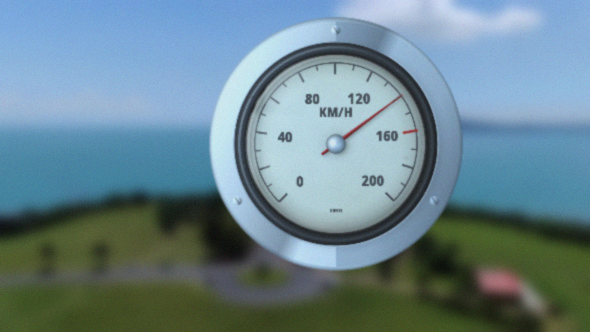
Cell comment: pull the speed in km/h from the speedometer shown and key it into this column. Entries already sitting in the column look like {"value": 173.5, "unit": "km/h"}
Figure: {"value": 140, "unit": "km/h"}
